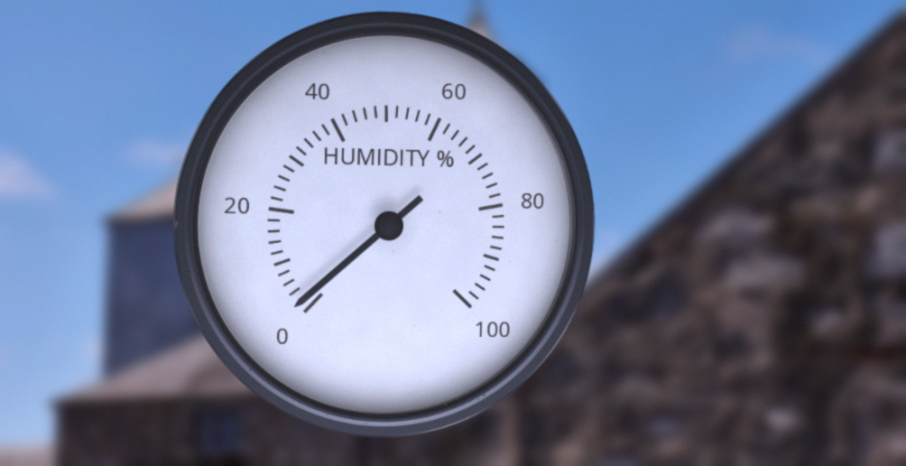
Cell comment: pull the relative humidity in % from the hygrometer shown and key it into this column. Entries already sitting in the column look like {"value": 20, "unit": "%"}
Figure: {"value": 2, "unit": "%"}
